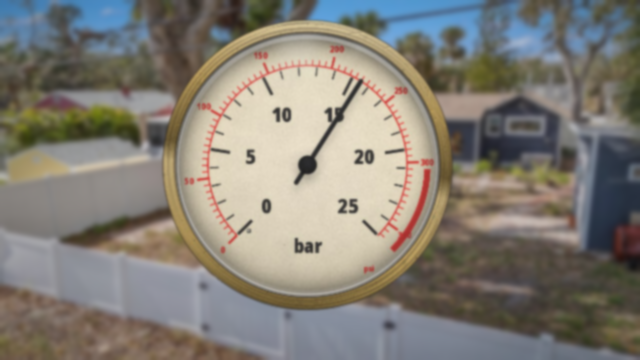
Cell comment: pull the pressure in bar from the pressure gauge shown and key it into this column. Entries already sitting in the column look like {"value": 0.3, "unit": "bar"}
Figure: {"value": 15.5, "unit": "bar"}
